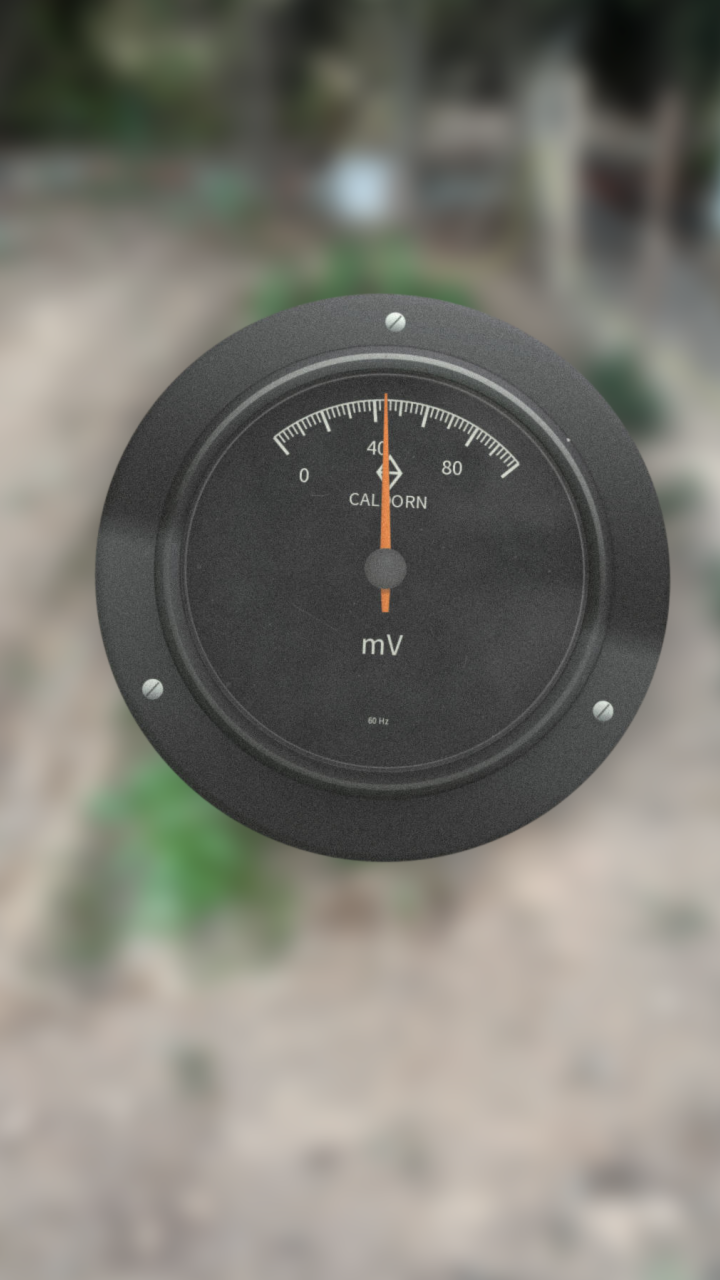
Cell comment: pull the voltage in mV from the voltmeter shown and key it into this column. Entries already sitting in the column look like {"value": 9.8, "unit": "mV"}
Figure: {"value": 44, "unit": "mV"}
